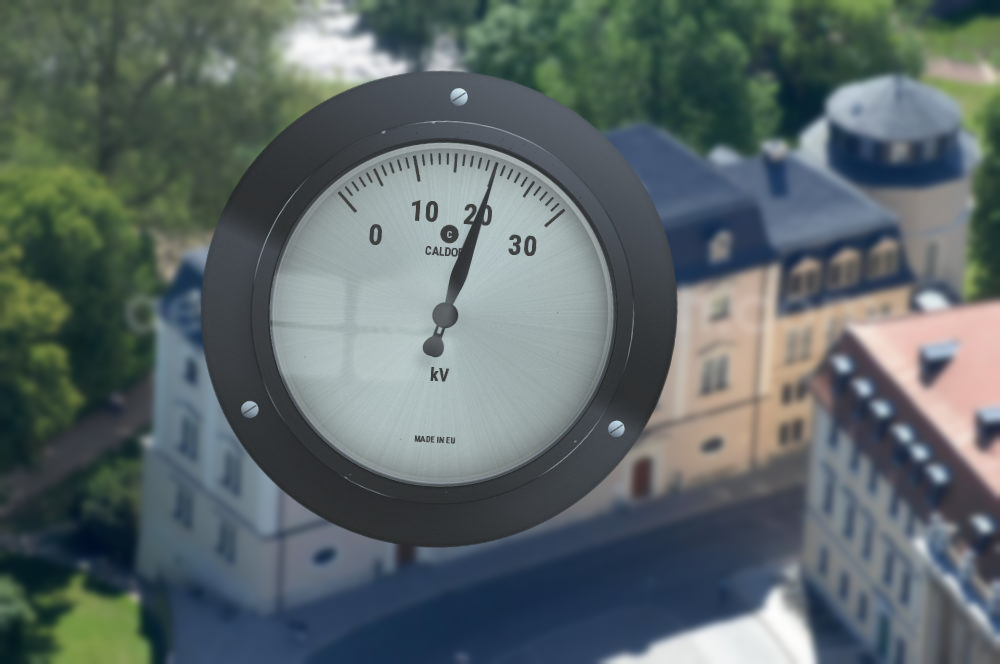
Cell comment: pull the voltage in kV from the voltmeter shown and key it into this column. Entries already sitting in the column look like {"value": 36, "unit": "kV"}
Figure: {"value": 20, "unit": "kV"}
